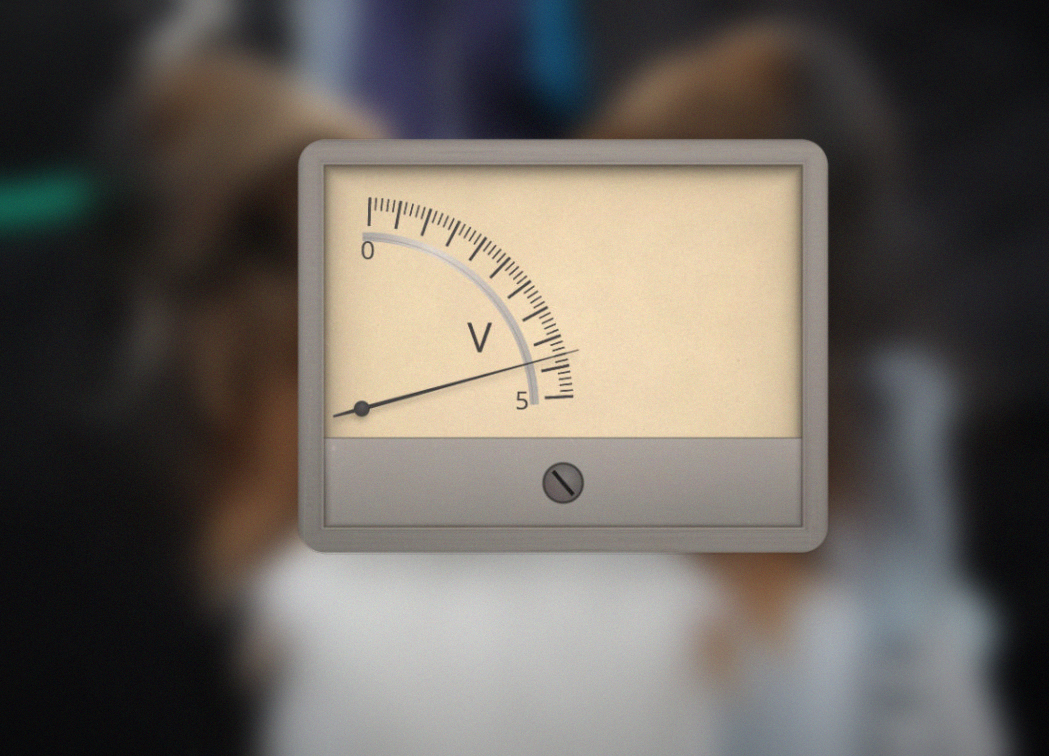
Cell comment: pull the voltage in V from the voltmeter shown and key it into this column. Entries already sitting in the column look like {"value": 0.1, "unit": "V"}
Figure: {"value": 4.3, "unit": "V"}
